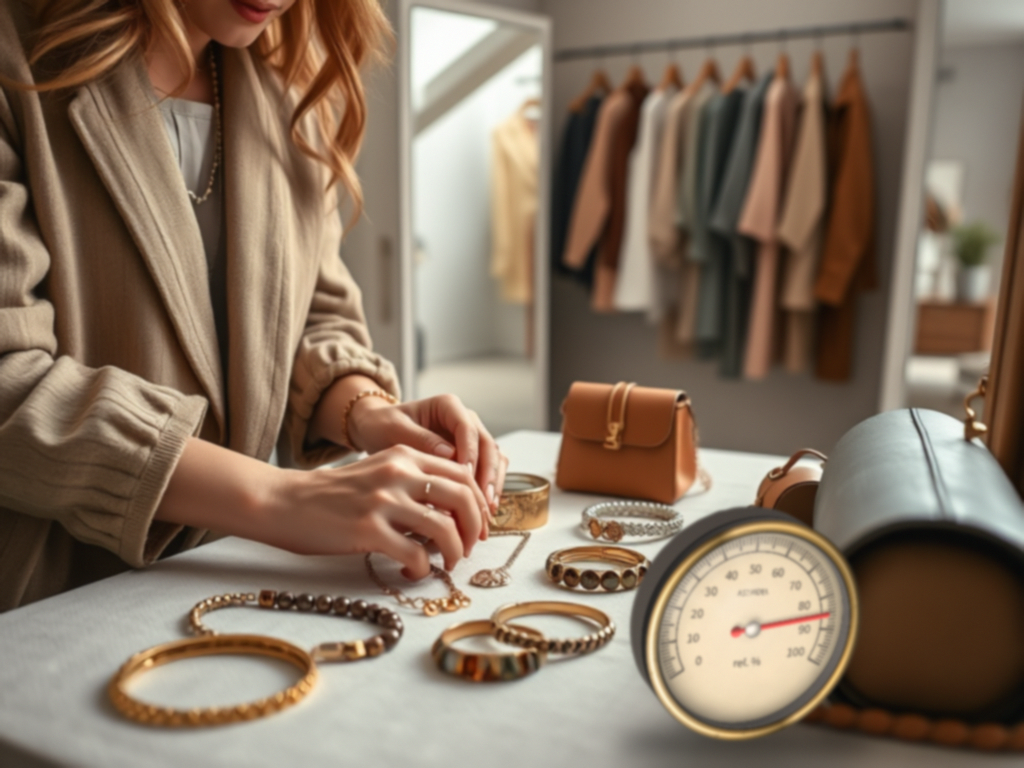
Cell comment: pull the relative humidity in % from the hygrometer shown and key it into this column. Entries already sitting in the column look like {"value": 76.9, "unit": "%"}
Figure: {"value": 85, "unit": "%"}
